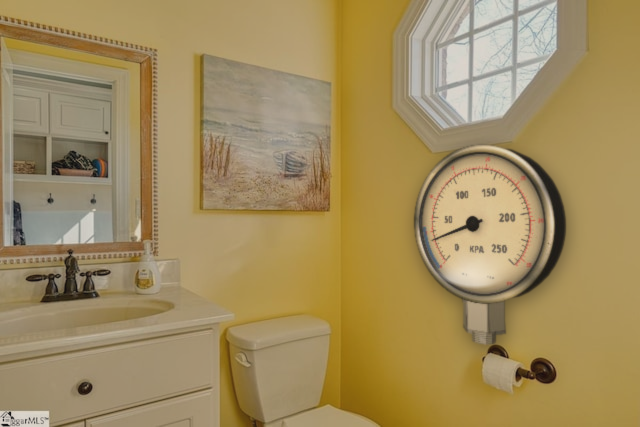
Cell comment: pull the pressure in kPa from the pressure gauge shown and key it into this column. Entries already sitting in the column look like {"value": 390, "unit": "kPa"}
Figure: {"value": 25, "unit": "kPa"}
